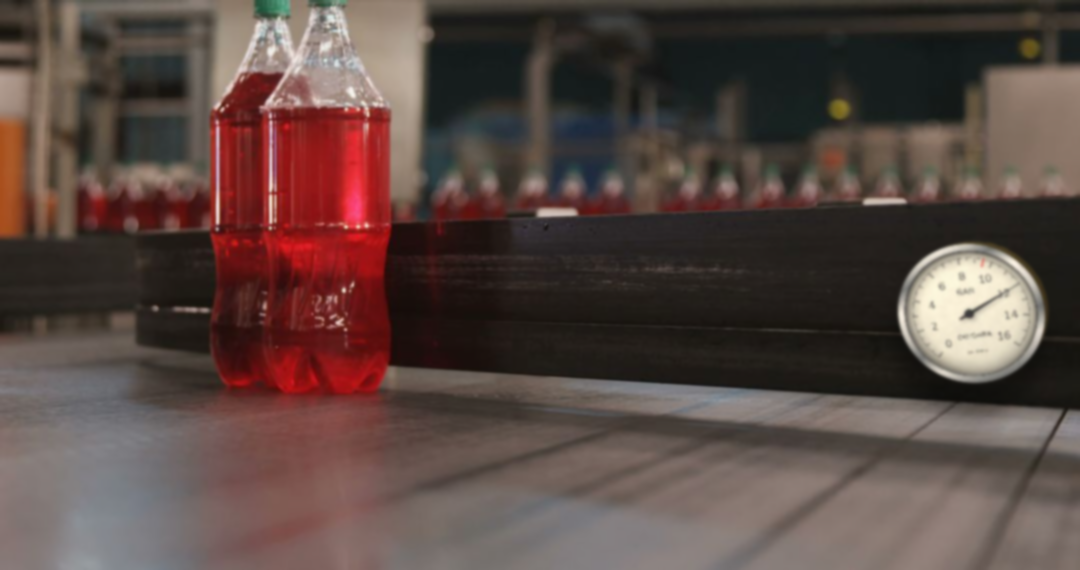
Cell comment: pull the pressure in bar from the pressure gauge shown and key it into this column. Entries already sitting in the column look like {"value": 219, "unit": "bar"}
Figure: {"value": 12, "unit": "bar"}
